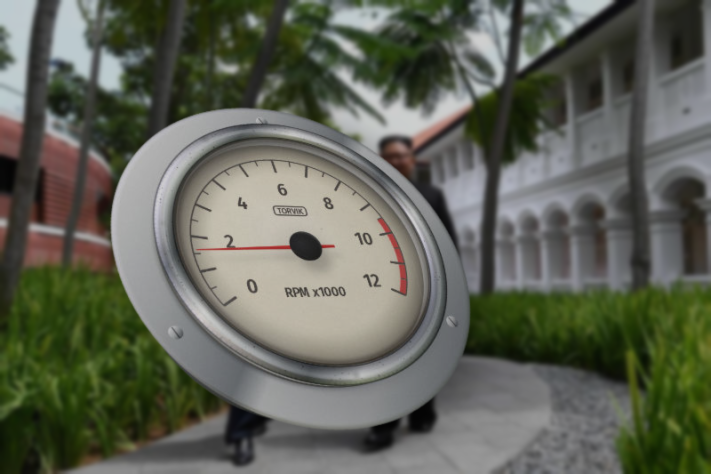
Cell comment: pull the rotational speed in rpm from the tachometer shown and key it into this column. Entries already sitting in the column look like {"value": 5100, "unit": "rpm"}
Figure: {"value": 1500, "unit": "rpm"}
